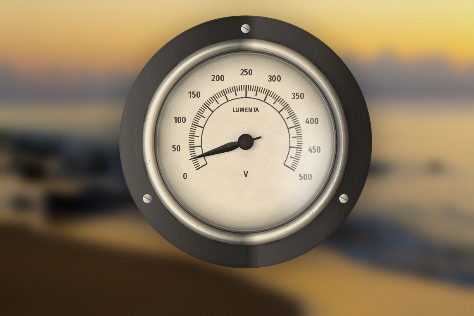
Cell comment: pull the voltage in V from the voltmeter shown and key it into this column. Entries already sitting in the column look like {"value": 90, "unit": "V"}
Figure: {"value": 25, "unit": "V"}
